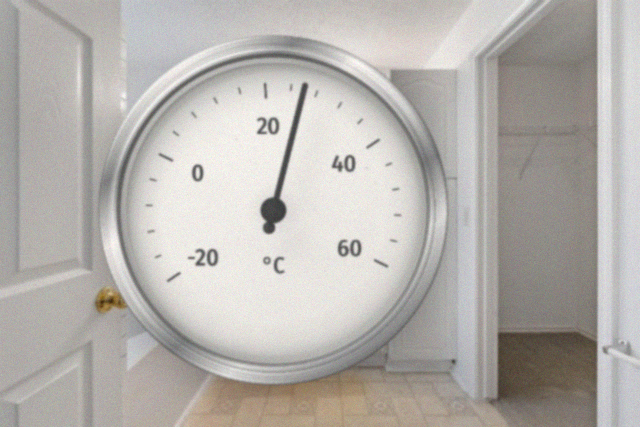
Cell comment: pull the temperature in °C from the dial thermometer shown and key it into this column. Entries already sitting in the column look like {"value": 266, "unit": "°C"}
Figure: {"value": 26, "unit": "°C"}
